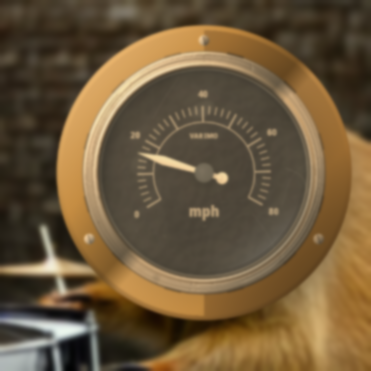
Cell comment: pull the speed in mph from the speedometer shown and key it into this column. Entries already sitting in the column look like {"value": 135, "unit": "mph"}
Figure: {"value": 16, "unit": "mph"}
